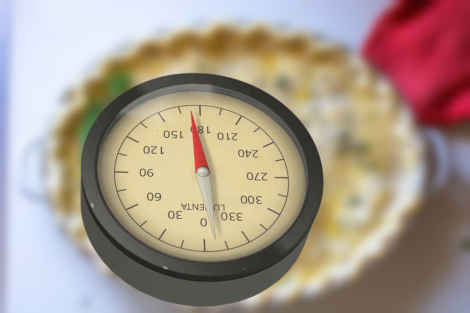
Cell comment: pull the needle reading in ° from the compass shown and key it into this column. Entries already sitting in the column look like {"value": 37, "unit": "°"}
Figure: {"value": 172.5, "unit": "°"}
